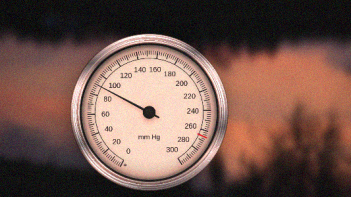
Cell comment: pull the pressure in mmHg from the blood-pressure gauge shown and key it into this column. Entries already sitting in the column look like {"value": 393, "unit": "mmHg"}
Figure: {"value": 90, "unit": "mmHg"}
